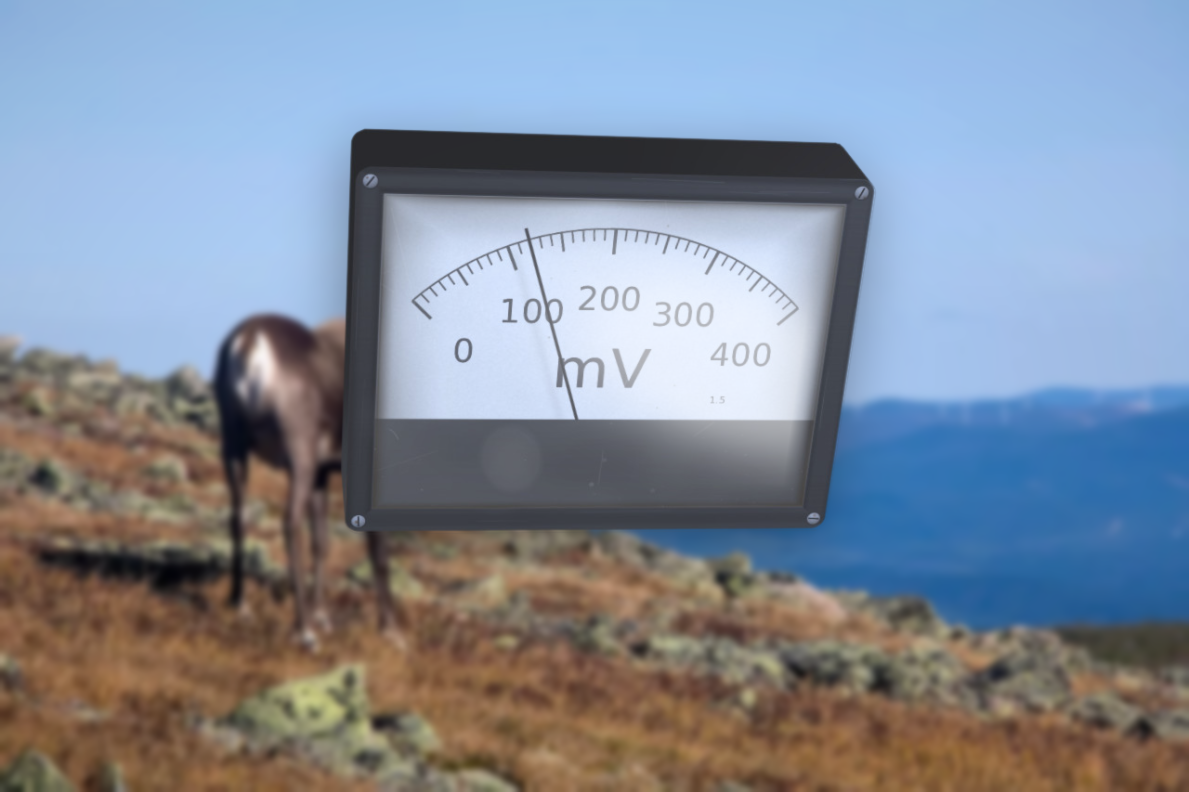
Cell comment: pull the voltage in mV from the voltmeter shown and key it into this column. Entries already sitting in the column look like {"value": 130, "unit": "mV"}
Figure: {"value": 120, "unit": "mV"}
